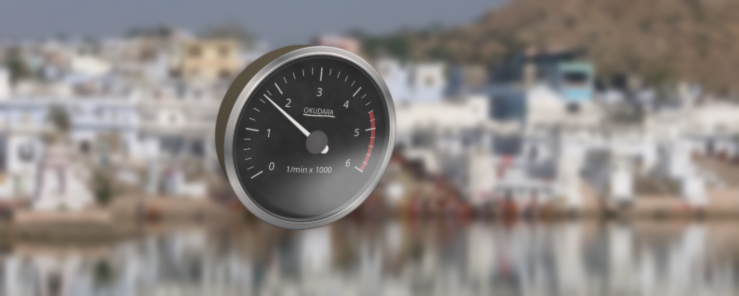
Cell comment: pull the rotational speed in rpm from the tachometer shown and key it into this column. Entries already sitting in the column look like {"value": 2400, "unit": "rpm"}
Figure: {"value": 1700, "unit": "rpm"}
